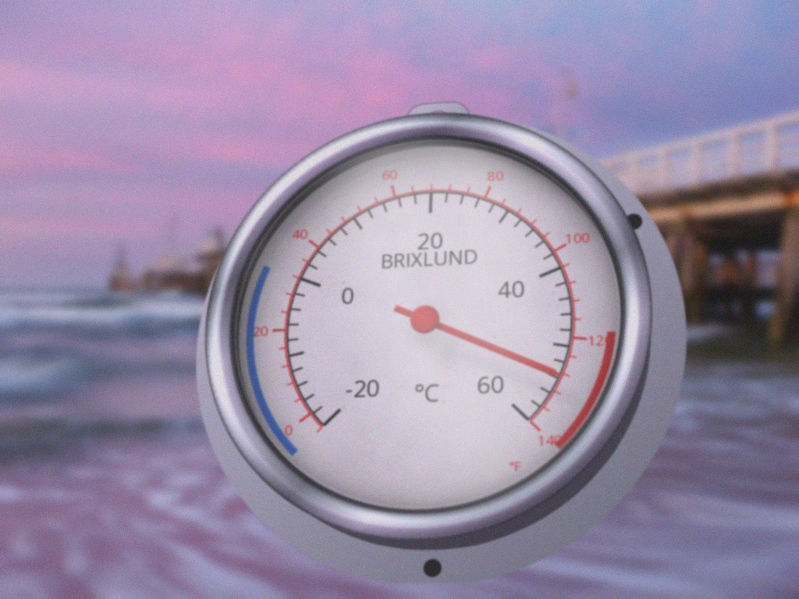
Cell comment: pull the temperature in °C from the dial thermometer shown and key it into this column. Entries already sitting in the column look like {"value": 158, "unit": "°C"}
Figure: {"value": 54, "unit": "°C"}
